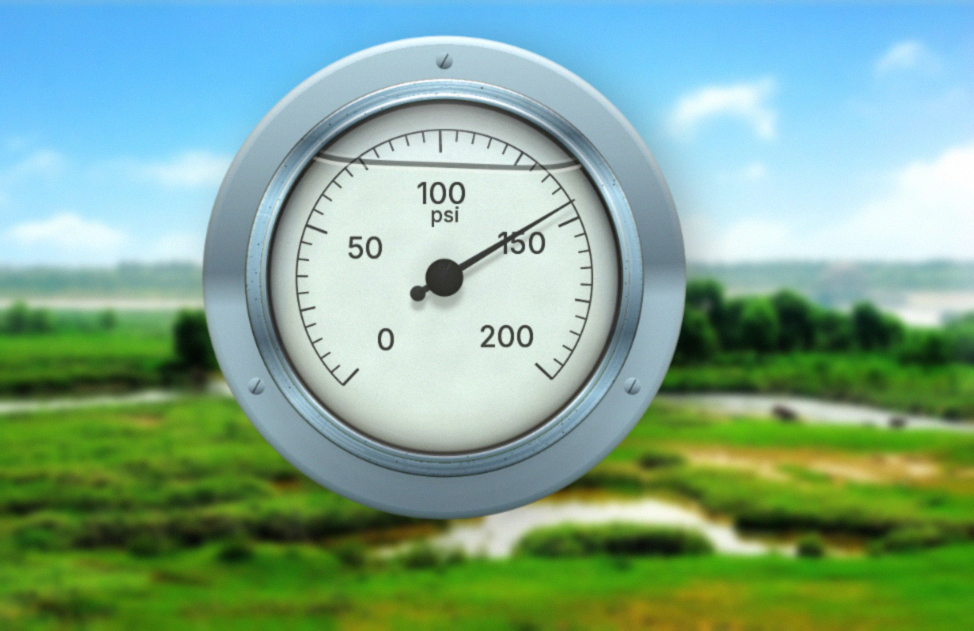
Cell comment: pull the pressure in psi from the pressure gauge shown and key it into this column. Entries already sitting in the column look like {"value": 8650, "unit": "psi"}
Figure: {"value": 145, "unit": "psi"}
